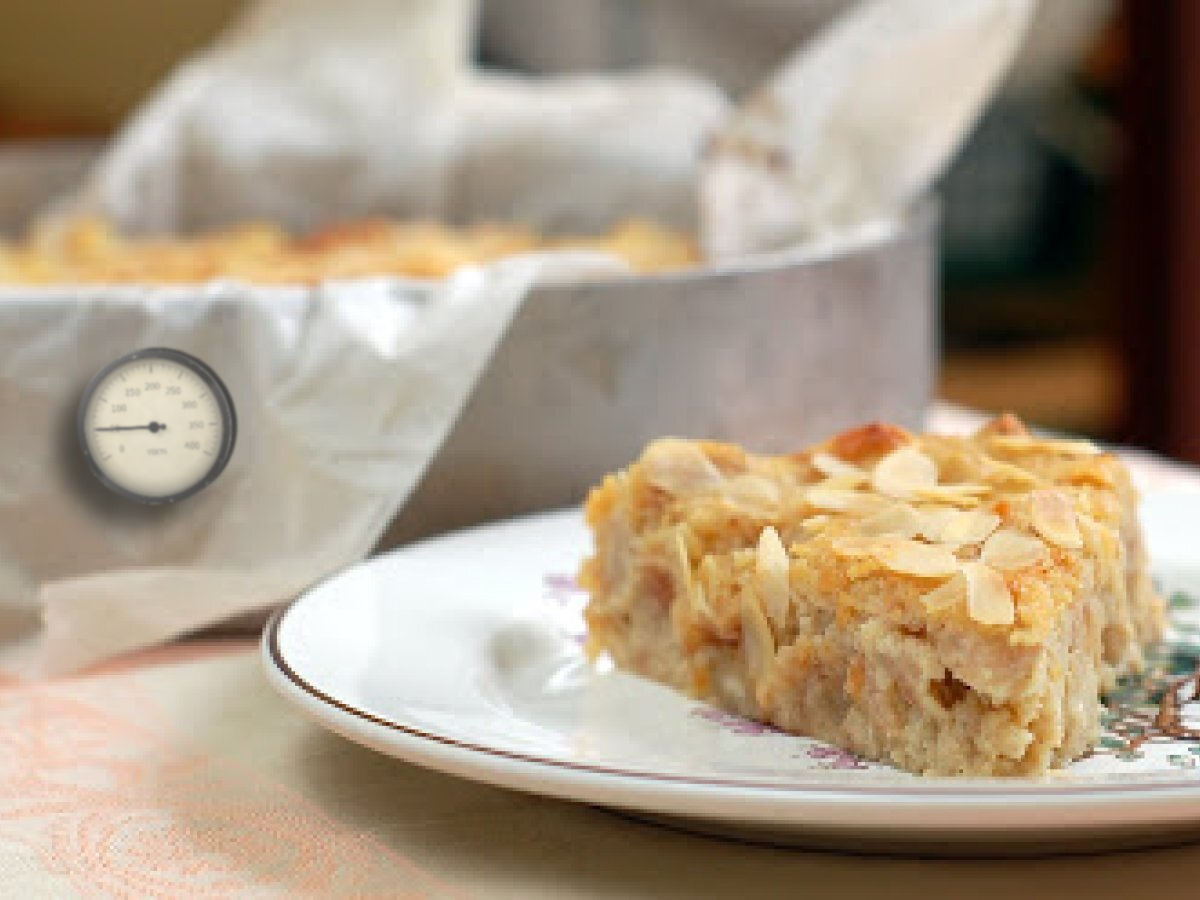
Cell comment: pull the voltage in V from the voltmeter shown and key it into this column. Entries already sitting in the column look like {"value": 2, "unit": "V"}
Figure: {"value": 50, "unit": "V"}
